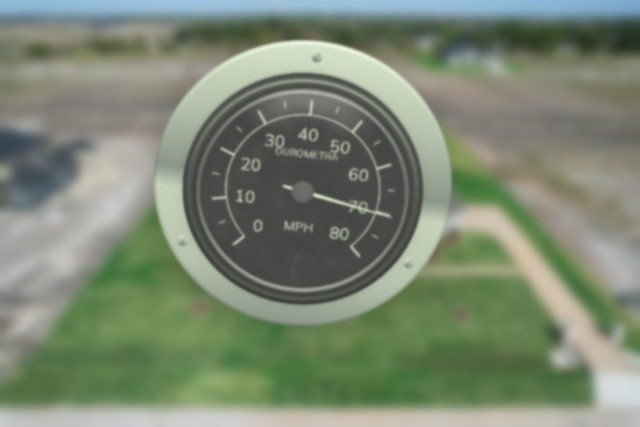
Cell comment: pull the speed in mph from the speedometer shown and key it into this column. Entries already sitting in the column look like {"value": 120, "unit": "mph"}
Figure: {"value": 70, "unit": "mph"}
